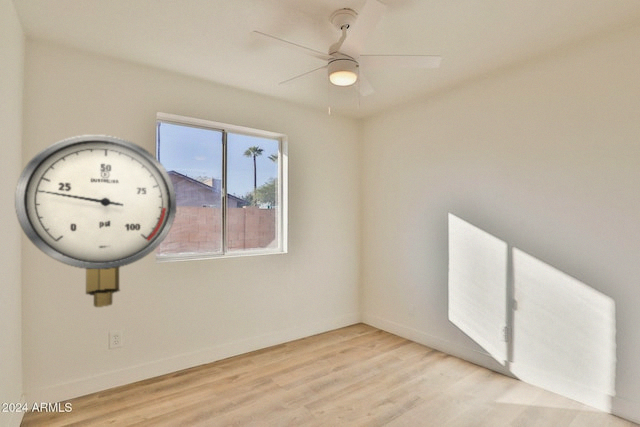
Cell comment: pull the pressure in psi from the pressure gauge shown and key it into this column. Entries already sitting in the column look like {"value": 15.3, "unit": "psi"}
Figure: {"value": 20, "unit": "psi"}
